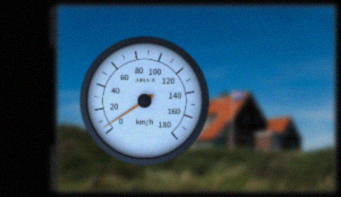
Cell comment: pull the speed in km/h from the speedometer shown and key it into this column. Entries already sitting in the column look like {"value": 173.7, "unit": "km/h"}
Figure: {"value": 5, "unit": "km/h"}
